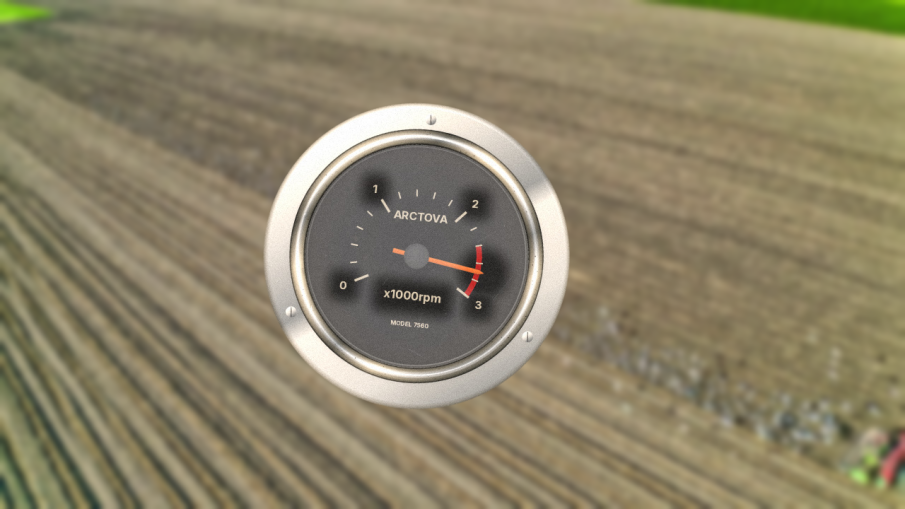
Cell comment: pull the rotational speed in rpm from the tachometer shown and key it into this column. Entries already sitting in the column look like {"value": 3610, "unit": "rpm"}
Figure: {"value": 2700, "unit": "rpm"}
